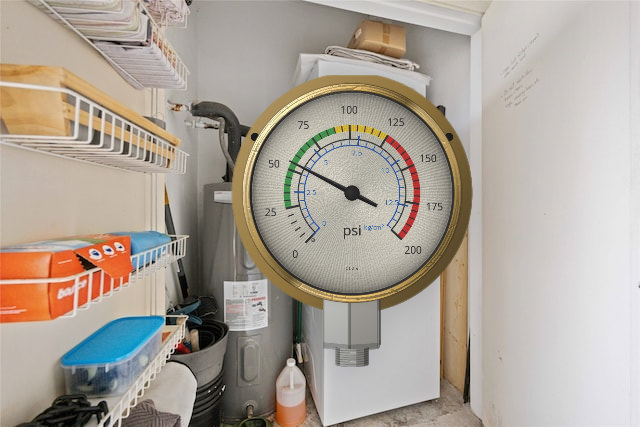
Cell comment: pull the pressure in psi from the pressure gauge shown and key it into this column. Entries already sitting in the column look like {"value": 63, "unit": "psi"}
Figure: {"value": 55, "unit": "psi"}
